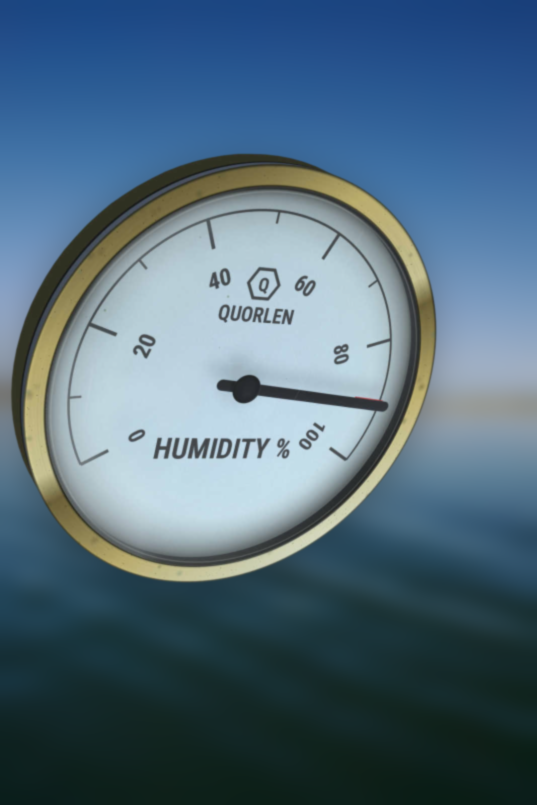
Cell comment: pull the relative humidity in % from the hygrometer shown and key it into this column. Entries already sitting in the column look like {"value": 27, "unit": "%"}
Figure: {"value": 90, "unit": "%"}
